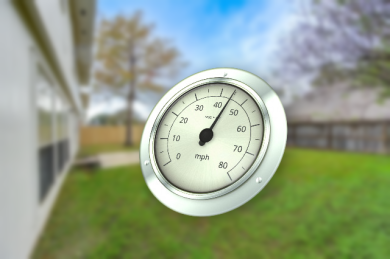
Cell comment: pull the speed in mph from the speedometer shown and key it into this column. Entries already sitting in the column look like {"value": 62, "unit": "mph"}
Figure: {"value": 45, "unit": "mph"}
